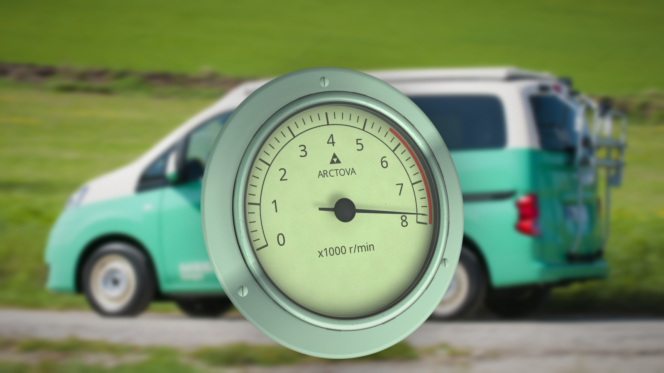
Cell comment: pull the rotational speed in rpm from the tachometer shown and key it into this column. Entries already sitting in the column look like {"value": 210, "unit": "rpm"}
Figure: {"value": 7800, "unit": "rpm"}
